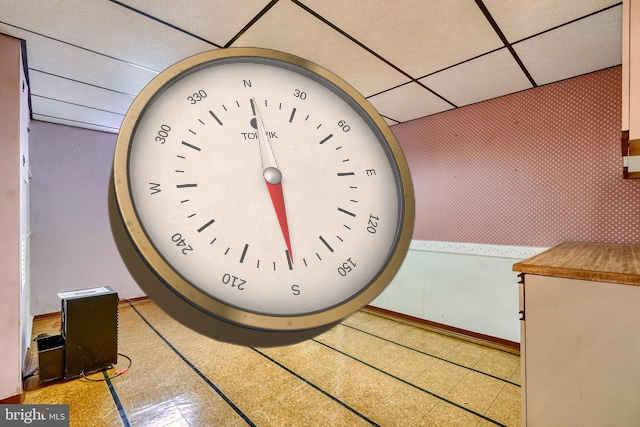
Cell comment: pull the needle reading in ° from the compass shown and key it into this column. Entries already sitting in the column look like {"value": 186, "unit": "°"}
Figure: {"value": 180, "unit": "°"}
